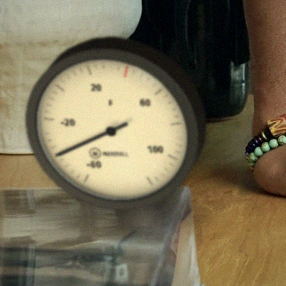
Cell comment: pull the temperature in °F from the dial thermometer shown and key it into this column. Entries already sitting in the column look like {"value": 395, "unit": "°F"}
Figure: {"value": -40, "unit": "°F"}
